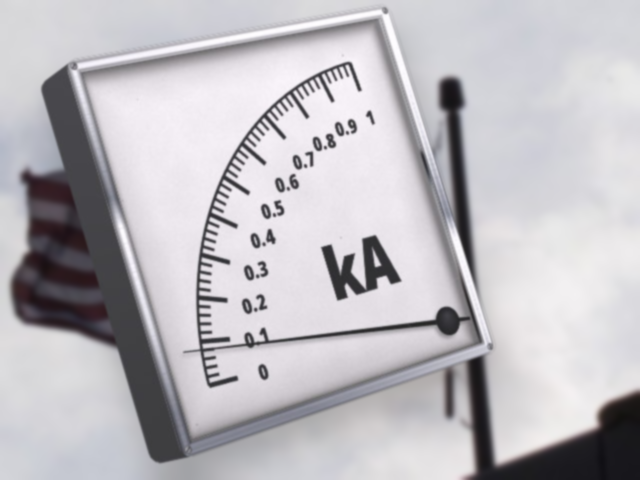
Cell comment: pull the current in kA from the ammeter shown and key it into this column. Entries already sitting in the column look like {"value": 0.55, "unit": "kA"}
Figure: {"value": 0.08, "unit": "kA"}
